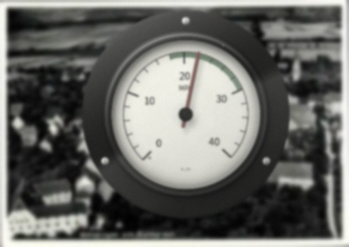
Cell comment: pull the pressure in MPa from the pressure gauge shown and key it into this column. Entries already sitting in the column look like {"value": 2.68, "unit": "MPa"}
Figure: {"value": 22, "unit": "MPa"}
